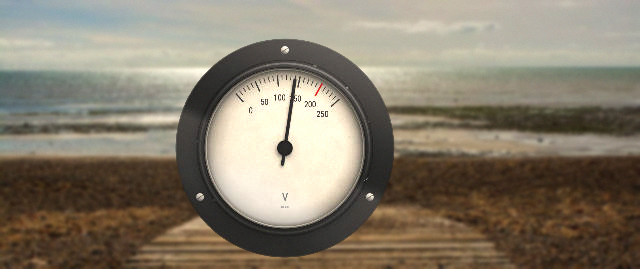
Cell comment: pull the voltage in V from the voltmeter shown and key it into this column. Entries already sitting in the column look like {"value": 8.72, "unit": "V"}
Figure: {"value": 140, "unit": "V"}
